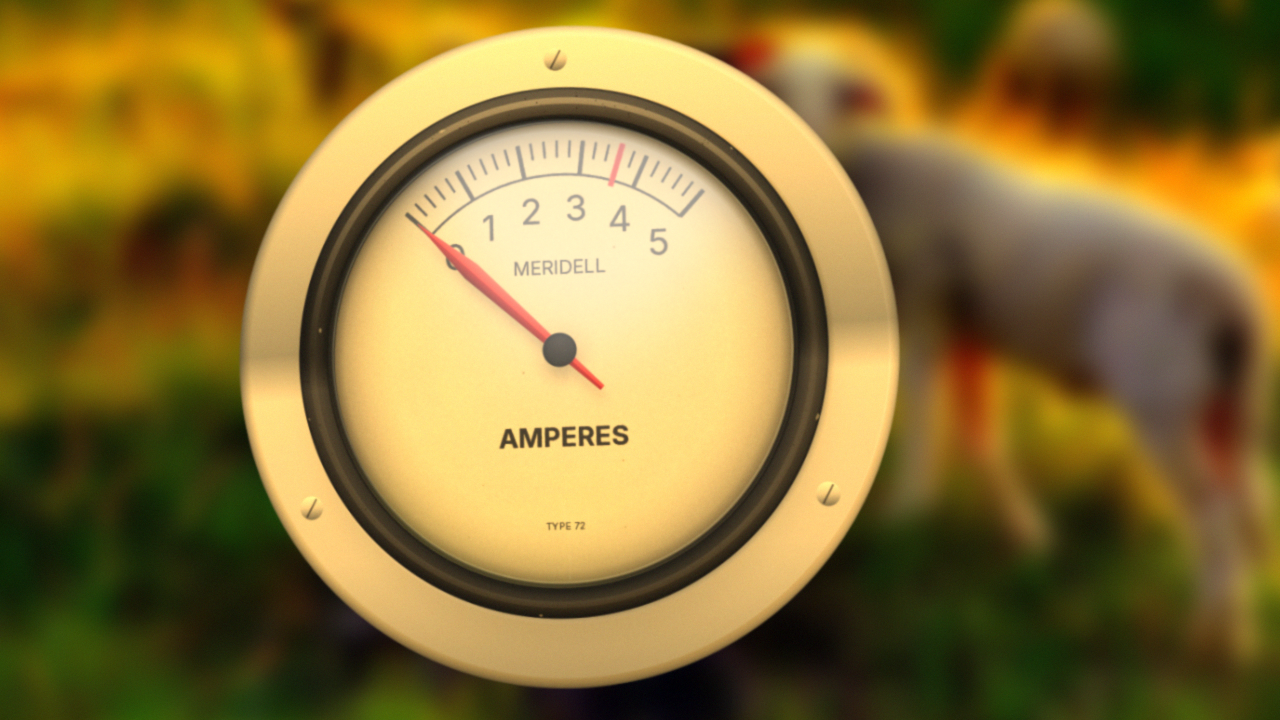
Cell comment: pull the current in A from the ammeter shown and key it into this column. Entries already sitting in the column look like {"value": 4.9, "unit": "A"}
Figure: {"value": 0, "unit": "A"}
